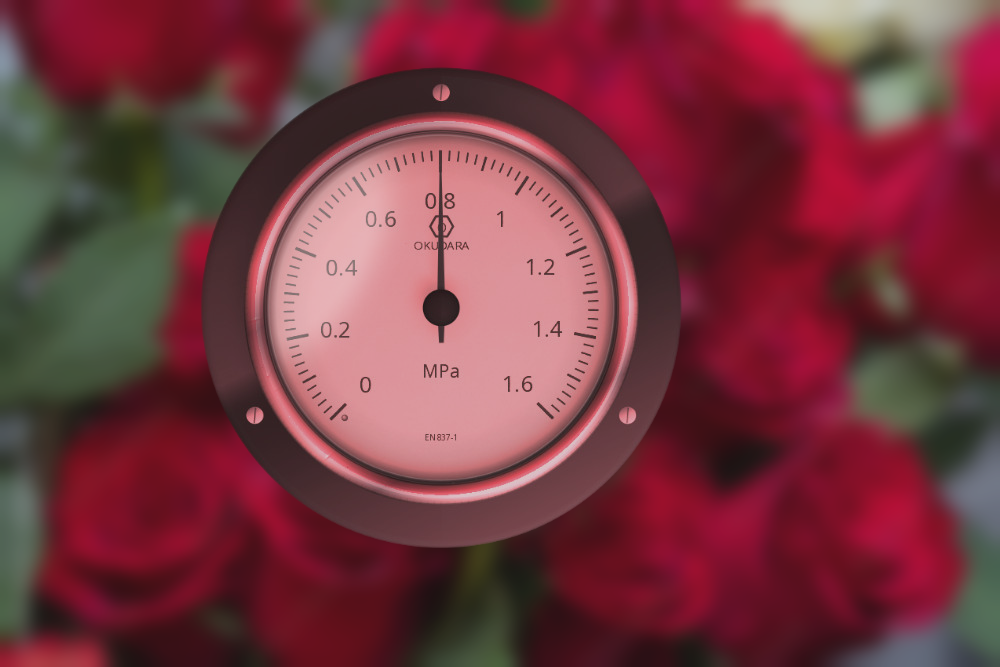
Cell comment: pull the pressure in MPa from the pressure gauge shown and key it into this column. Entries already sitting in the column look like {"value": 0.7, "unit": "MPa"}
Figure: {"value": 0.8, "unit": "MPa"}
